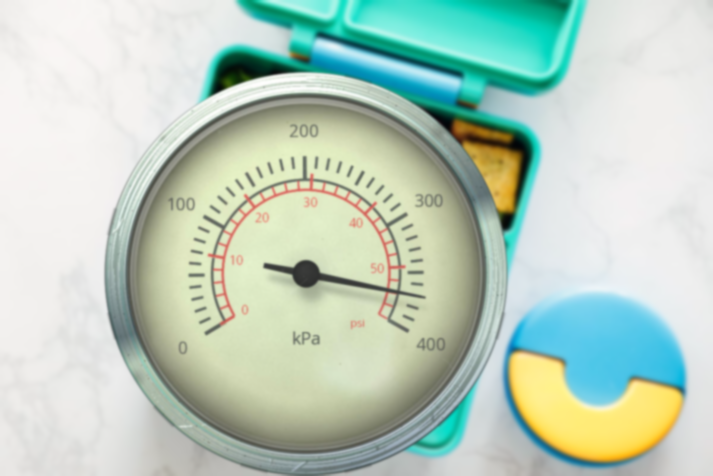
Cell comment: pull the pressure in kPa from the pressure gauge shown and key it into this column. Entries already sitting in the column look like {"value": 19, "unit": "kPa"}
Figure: {"value": 370, "unit": "kPa"}
